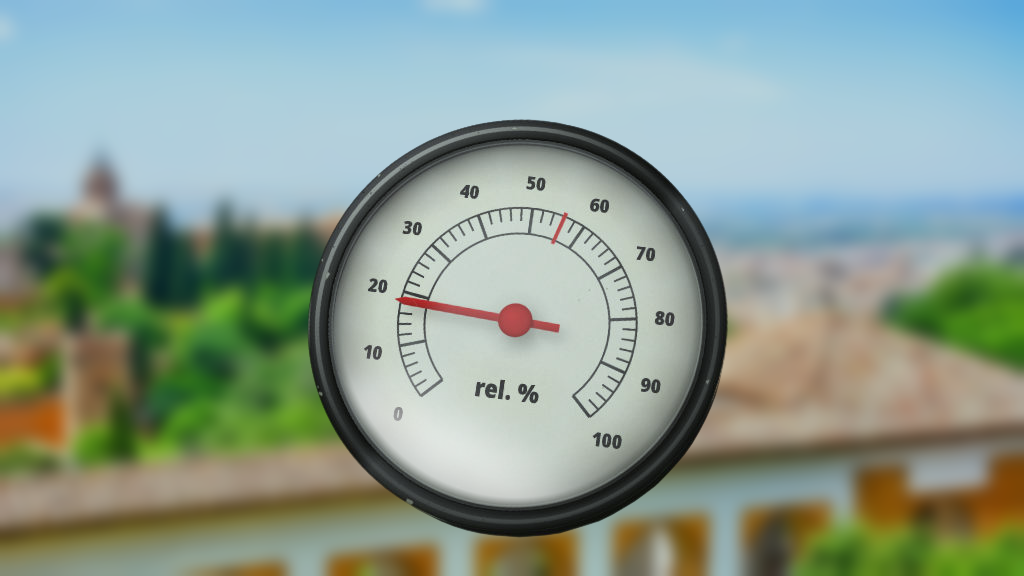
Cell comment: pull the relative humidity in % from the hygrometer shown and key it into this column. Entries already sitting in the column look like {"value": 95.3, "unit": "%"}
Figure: {"value": 18, "unit": "%"}
